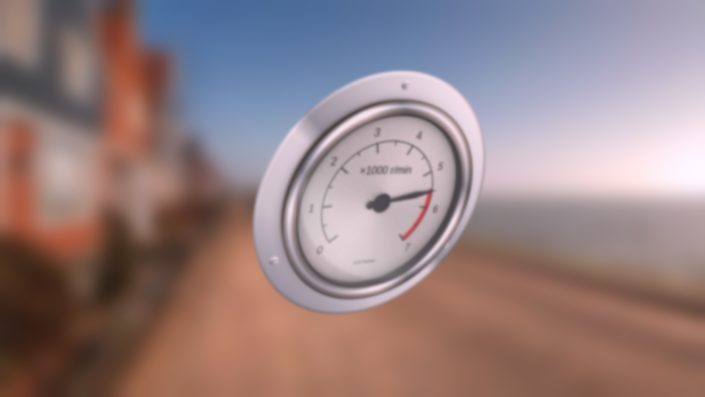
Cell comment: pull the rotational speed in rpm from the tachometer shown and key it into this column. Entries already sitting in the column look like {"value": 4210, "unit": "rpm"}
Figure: {"value": 5500, "unit": "rpm"}
